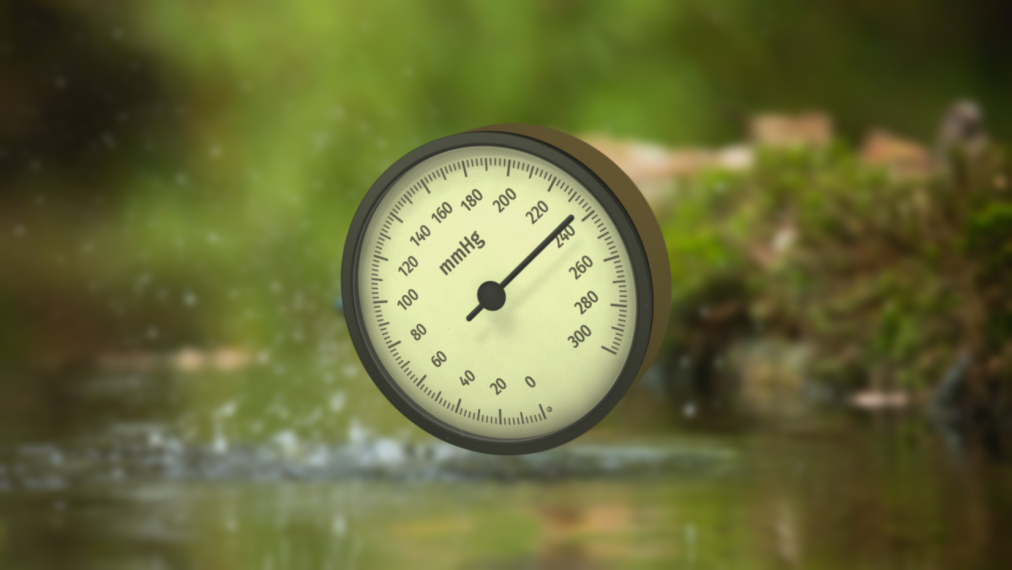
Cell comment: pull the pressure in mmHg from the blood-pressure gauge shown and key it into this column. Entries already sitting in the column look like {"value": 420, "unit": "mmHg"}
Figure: {"value": 236, "unit": "mmHg"}
